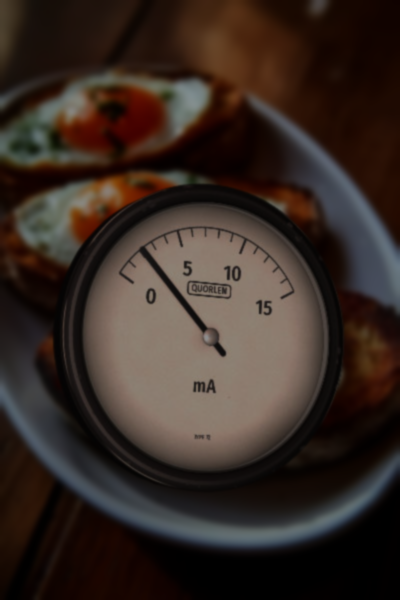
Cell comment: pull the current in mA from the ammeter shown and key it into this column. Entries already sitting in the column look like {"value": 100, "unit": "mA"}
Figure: {"value": 2, "unit": "mA"}
